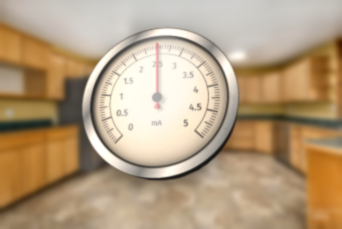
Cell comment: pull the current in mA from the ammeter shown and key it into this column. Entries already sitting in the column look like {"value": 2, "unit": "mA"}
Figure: {"value": 2.5, "unit": "mA"}
